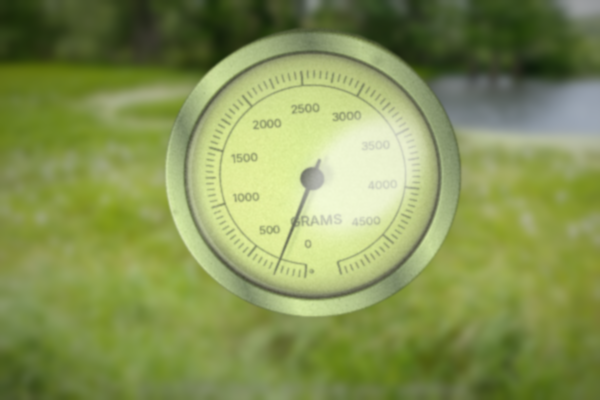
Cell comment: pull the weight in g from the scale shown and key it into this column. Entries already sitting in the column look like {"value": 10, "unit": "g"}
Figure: {"value": 250, "unit": "g"}
